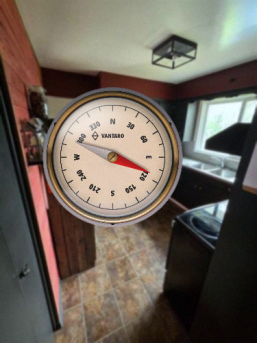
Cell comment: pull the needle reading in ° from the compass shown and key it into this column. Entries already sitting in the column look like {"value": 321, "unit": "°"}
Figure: {"value": 112.5, "unit": "°"}
